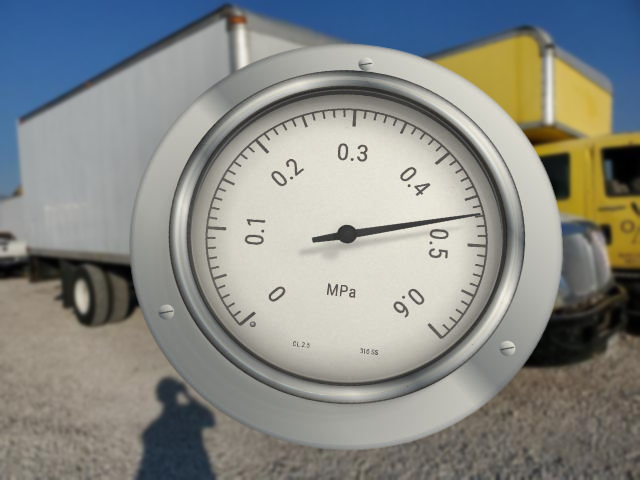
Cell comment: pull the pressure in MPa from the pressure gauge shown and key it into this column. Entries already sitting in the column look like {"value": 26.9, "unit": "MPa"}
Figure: {"value": 0.47, "unit": "MPa"}
